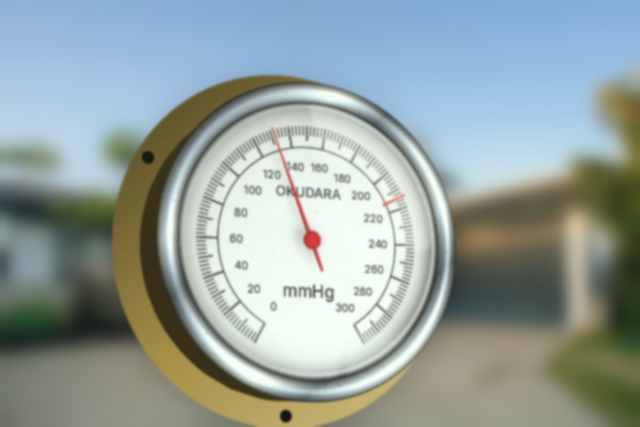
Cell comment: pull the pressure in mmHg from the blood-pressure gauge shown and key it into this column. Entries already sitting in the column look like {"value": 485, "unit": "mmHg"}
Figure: {"value": 130, "unit": "mmHg"}
